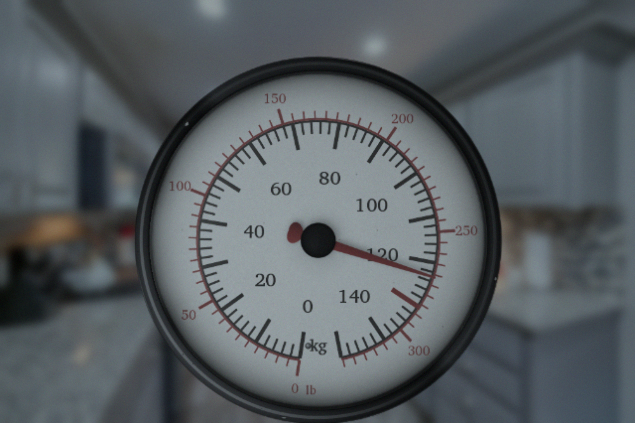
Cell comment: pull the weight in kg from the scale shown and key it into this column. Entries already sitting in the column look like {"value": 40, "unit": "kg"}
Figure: {"value": 123, "unit": "kg"}
